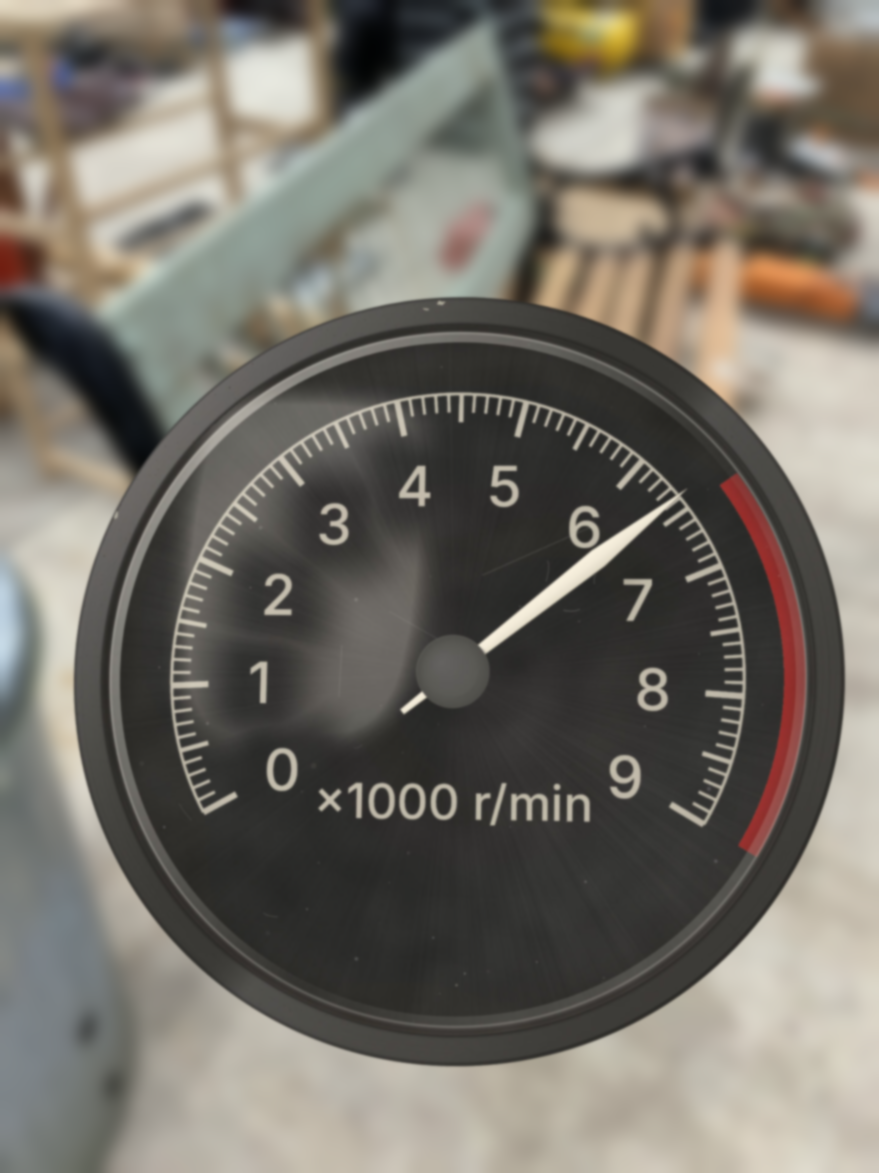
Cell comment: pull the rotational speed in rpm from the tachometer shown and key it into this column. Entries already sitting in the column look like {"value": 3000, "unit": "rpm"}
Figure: {"value": 6400, "unit": "rpm"}
